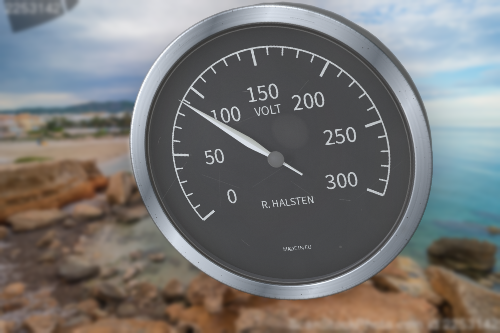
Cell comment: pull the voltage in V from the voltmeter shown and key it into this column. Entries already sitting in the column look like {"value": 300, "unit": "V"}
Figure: {"value": 90, "unit": "V"}
